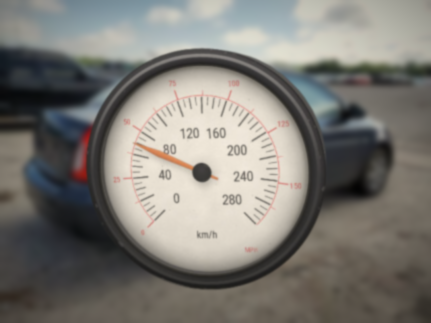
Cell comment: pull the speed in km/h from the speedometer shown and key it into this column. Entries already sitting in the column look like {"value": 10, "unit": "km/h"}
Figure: {"value": 70, "unit": "km/h"}
